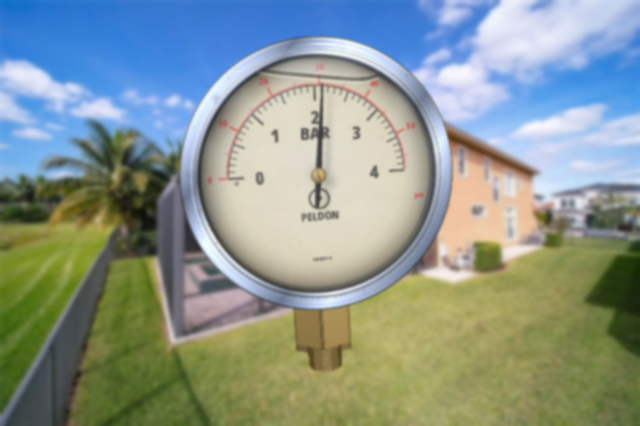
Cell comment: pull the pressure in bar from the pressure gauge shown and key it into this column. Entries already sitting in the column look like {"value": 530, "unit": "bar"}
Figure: {"value": 2.1, "unit": "bar"}
